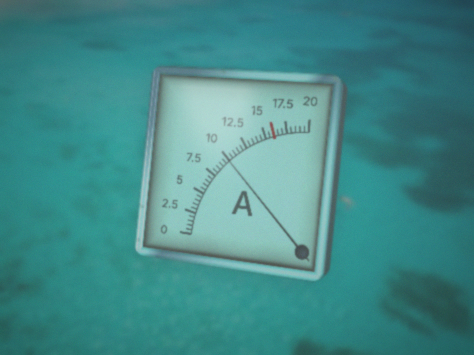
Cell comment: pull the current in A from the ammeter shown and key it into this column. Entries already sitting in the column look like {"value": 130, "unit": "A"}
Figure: {"value": 10, "unit": "A"}
